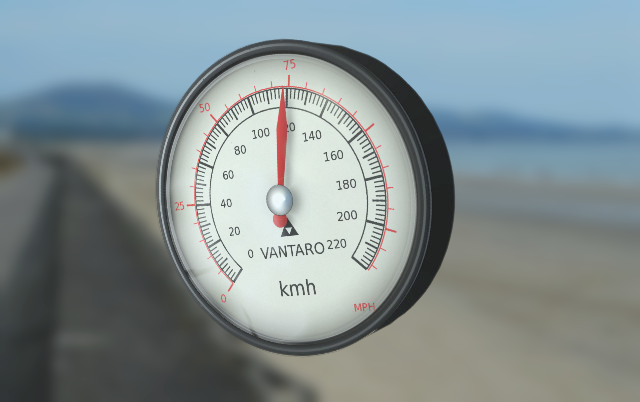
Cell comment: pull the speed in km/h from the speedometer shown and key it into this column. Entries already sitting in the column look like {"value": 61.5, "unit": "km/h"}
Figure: {"value": 120, "unit": "km/h"}
